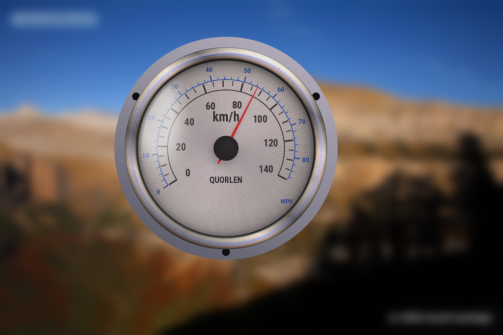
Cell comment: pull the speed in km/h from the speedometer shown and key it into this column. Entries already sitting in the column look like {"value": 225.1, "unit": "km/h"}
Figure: {"value": 87.5, "unit": "km/h"}
